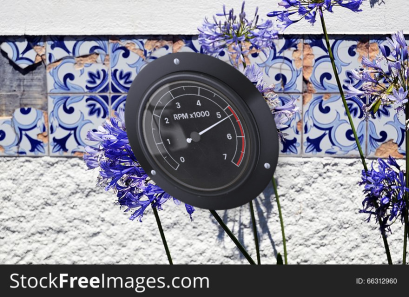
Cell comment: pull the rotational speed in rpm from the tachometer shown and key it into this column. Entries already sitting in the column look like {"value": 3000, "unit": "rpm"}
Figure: {"value": 5250, "unit": "rpm"}
